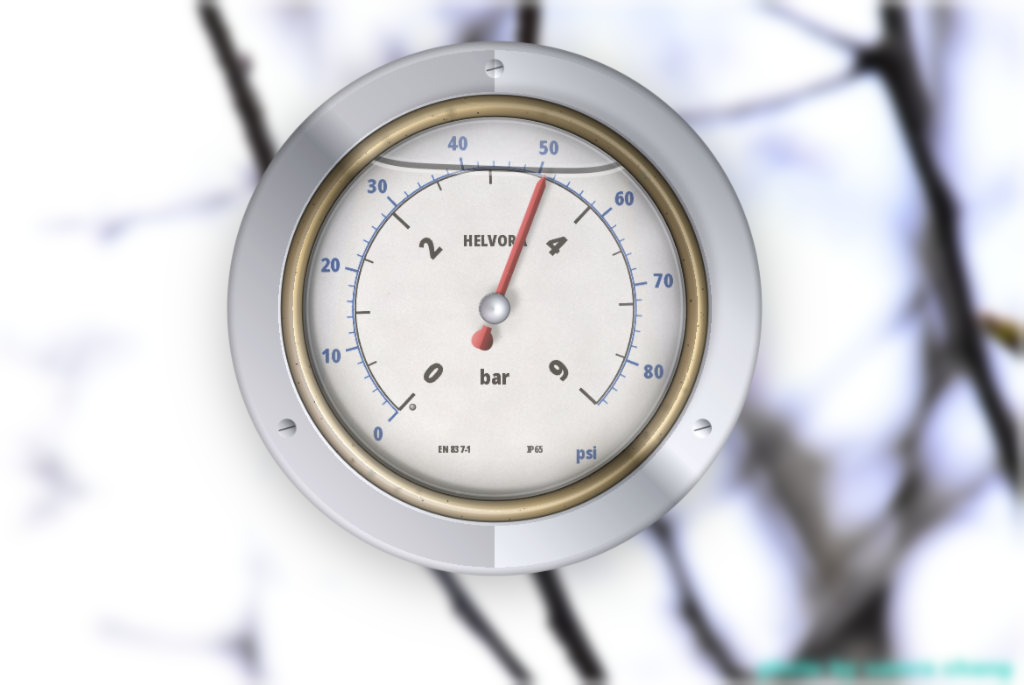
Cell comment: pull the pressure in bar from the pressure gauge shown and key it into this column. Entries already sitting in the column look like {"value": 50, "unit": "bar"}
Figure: {"value": 3.5, "unit": "bar"}
